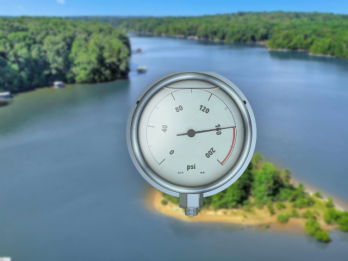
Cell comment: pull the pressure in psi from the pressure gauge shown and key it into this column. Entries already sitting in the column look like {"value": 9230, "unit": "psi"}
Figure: {"value": 160, "unit": "psi"}
